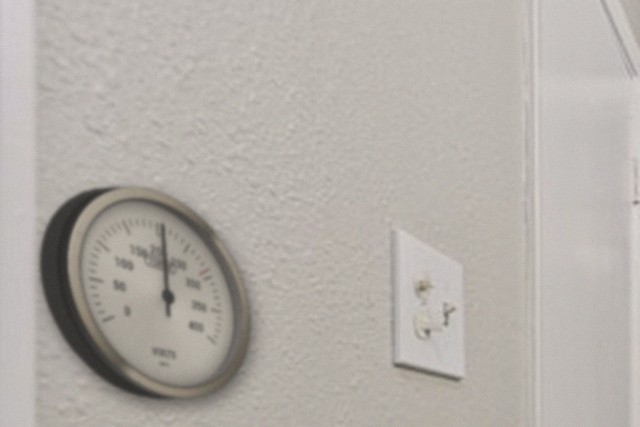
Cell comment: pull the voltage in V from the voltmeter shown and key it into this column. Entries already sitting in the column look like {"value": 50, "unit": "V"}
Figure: {"value": 200, "unit": "V"}
